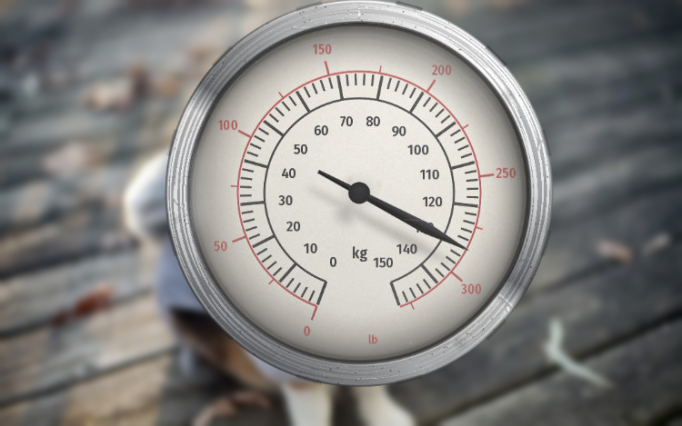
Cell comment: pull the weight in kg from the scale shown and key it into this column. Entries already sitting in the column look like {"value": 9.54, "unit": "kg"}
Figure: {"value": 130, "unit": "kg"}
